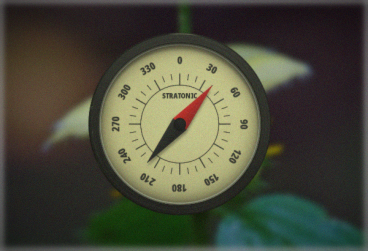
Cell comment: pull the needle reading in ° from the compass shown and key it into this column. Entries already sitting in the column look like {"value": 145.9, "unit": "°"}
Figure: {"value": 40, "unit": "°"}
